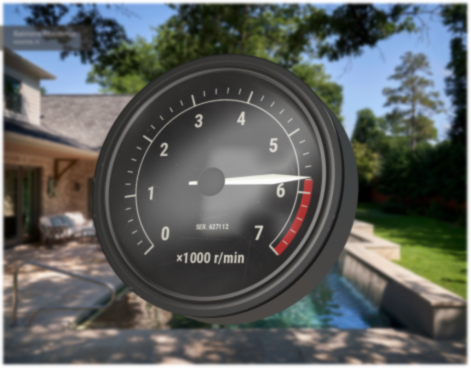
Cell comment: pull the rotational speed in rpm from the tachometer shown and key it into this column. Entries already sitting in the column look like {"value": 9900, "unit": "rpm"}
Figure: {"value": 5800, "unit": "rpm"}
